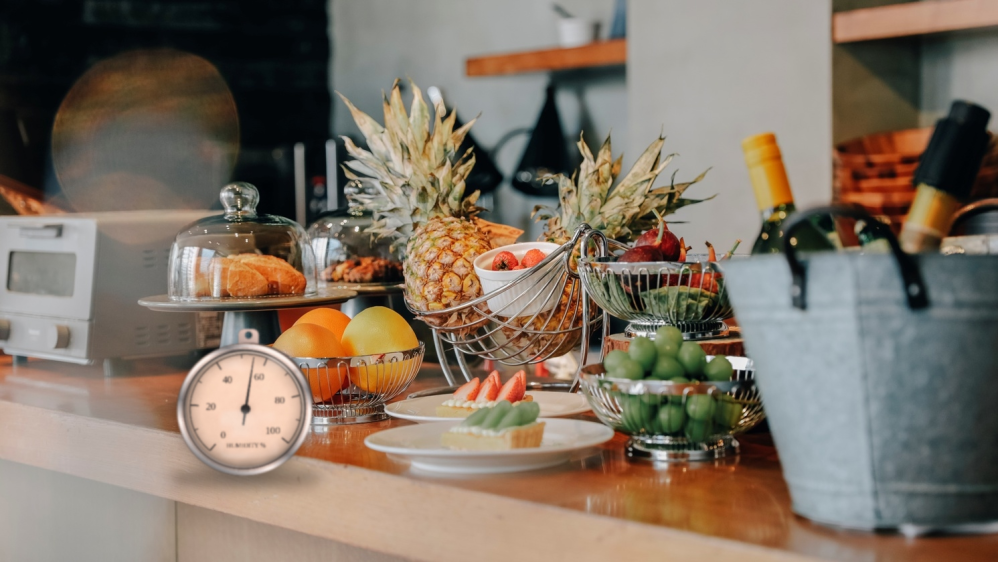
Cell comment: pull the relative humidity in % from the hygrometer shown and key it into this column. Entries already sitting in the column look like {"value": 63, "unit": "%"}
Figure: {"value": 55, "unit": "%"}
